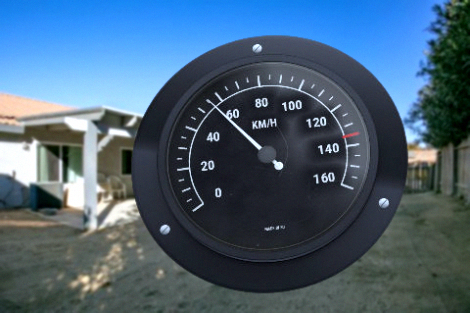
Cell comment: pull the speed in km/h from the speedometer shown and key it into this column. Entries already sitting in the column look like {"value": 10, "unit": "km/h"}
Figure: {"value": 55, "unit": "km/h"}
